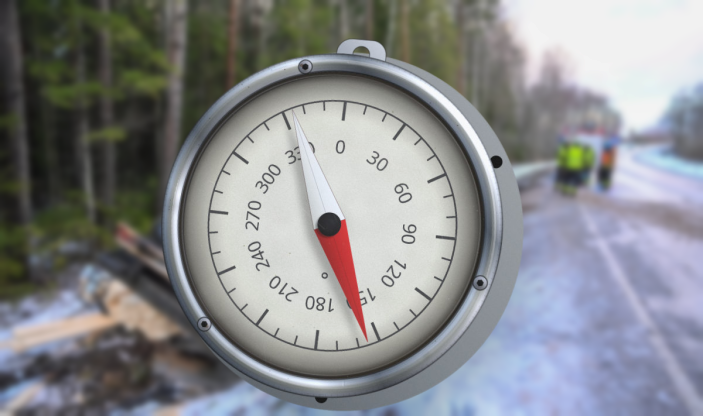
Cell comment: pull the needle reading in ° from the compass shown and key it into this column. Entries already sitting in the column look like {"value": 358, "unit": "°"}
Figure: {"value": 155, "unit": "°"}
